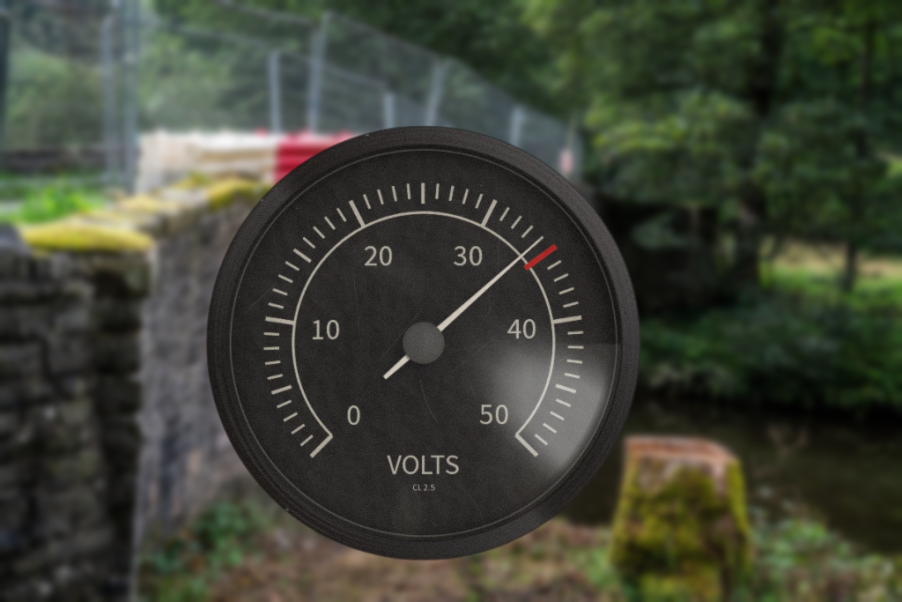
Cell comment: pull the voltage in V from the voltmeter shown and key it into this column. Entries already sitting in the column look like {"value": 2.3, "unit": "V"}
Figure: {"value": 34, "unit": "V"}
